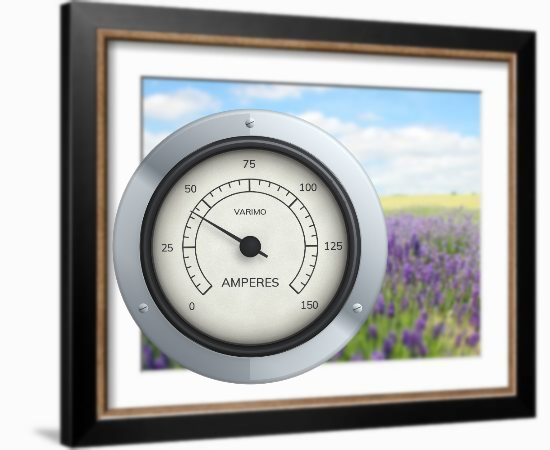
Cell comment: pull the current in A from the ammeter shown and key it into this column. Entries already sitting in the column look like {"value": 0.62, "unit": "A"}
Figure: {"value": 42.5, "unit": "A"}
